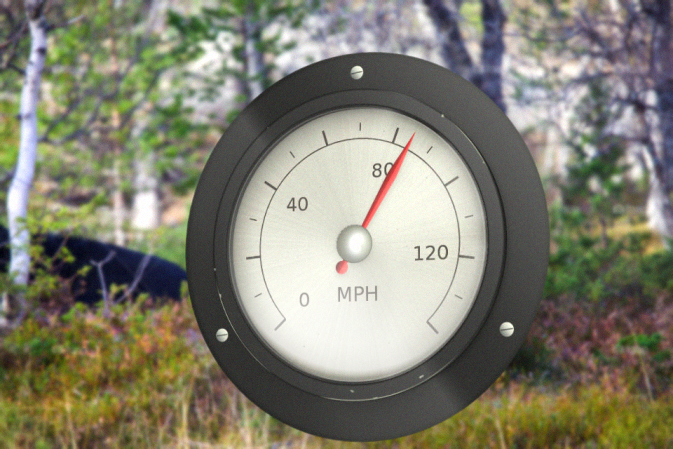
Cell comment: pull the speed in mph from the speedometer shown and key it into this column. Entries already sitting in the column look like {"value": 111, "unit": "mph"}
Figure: {"value": 85, "unit": "mph"}
